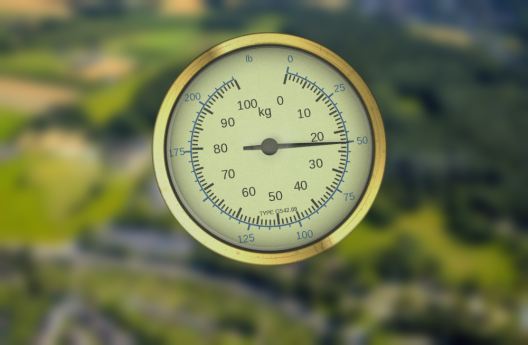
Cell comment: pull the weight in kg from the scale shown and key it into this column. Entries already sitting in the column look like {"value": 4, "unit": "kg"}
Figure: {"value": 23, "unit": "kg"}
